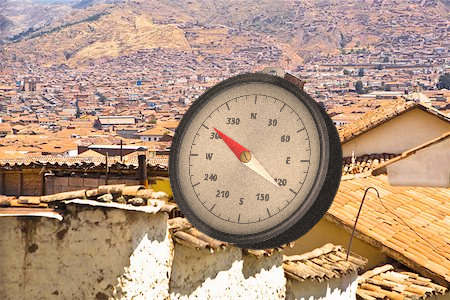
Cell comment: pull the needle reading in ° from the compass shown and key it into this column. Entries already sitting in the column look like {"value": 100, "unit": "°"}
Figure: {"value": 305, "unit": "°"}
